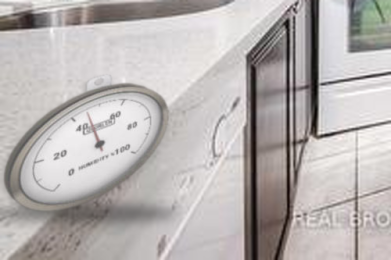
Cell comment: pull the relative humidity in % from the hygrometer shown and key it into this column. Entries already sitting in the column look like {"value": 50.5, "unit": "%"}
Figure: {"value": 45, "unit": "%"}
